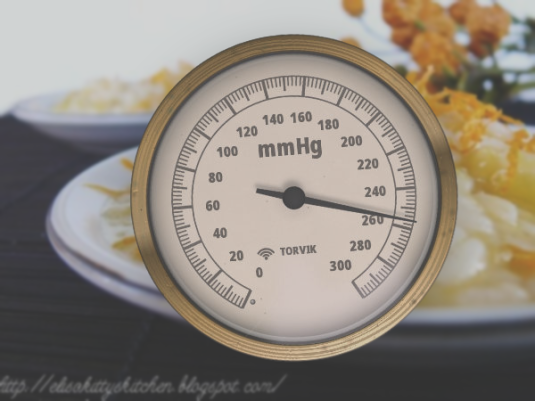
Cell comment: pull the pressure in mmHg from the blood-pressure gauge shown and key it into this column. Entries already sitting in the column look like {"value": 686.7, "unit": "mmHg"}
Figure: {"value": 256, "unit": "mmHg"}
